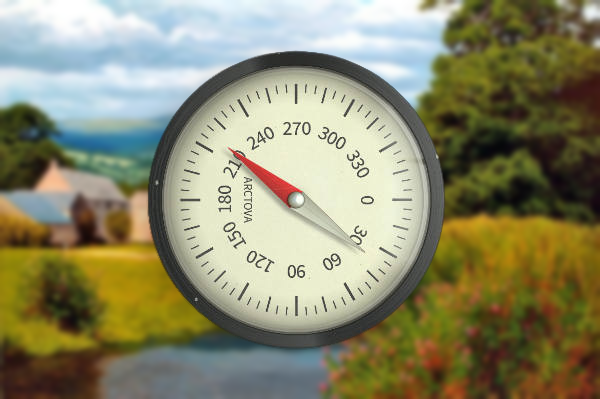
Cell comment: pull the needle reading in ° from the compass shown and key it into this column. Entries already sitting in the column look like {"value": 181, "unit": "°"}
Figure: {"value": 217.5, "unit": "°"}
